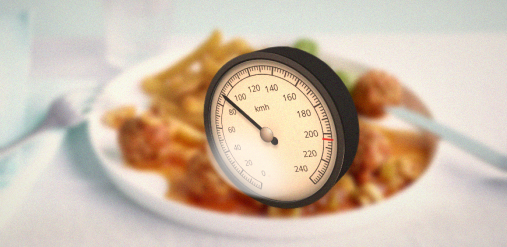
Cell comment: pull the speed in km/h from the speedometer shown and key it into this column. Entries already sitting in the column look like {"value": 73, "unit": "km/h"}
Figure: {"value": 90, "unit": "km/h"}
